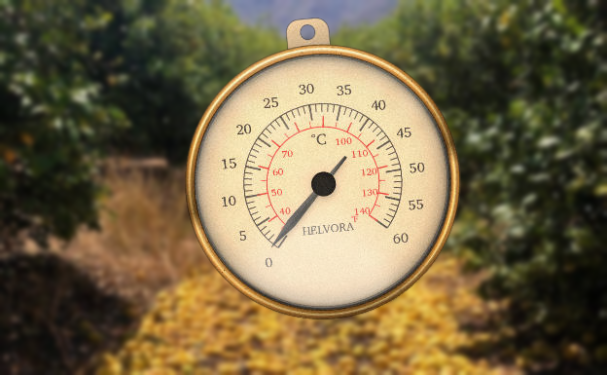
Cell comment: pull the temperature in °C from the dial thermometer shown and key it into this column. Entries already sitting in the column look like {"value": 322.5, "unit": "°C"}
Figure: {"value": 1, "unit": "°C"}
